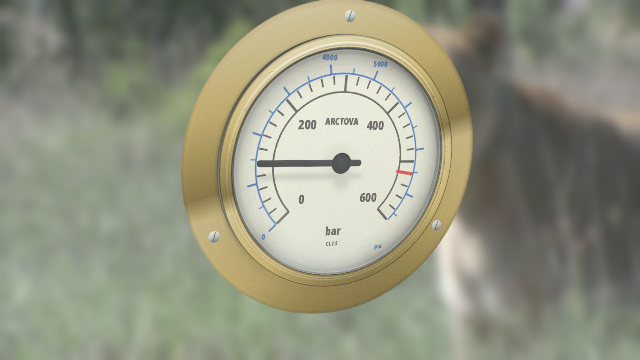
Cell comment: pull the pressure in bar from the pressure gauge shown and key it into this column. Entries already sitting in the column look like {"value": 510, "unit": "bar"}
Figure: {"value": 100, "unit": "bar"}
